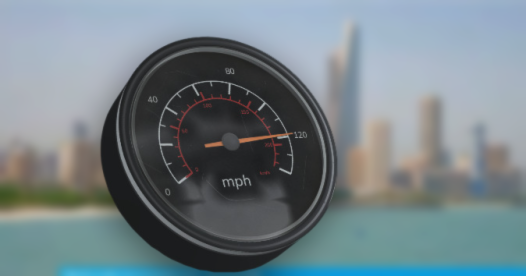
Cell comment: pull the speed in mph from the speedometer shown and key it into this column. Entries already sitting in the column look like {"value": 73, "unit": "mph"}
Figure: {"value": 120, "unit": "mph"}
